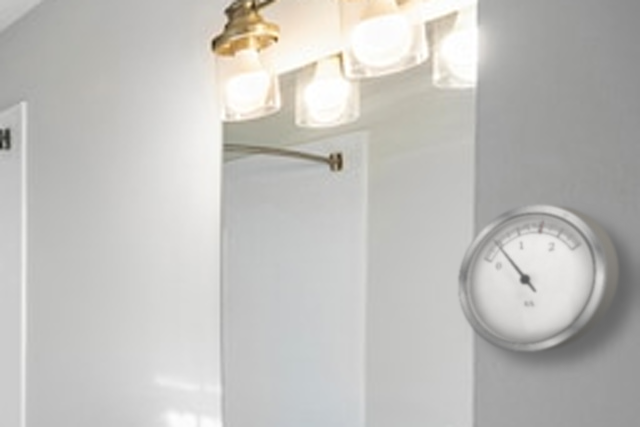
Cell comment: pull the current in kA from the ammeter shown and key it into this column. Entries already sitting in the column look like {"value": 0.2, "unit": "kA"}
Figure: {"value": 0.5, "unit": "kA"}
